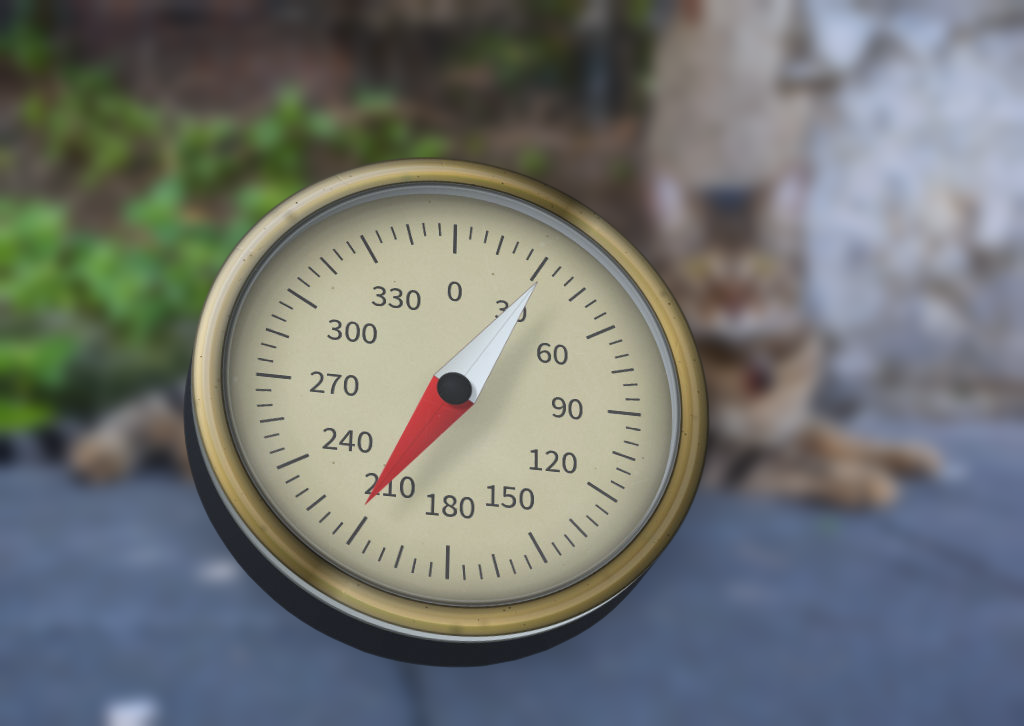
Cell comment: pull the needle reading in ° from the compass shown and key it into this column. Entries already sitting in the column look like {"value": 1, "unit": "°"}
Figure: {"value": 212.5, "unit": "°"}
